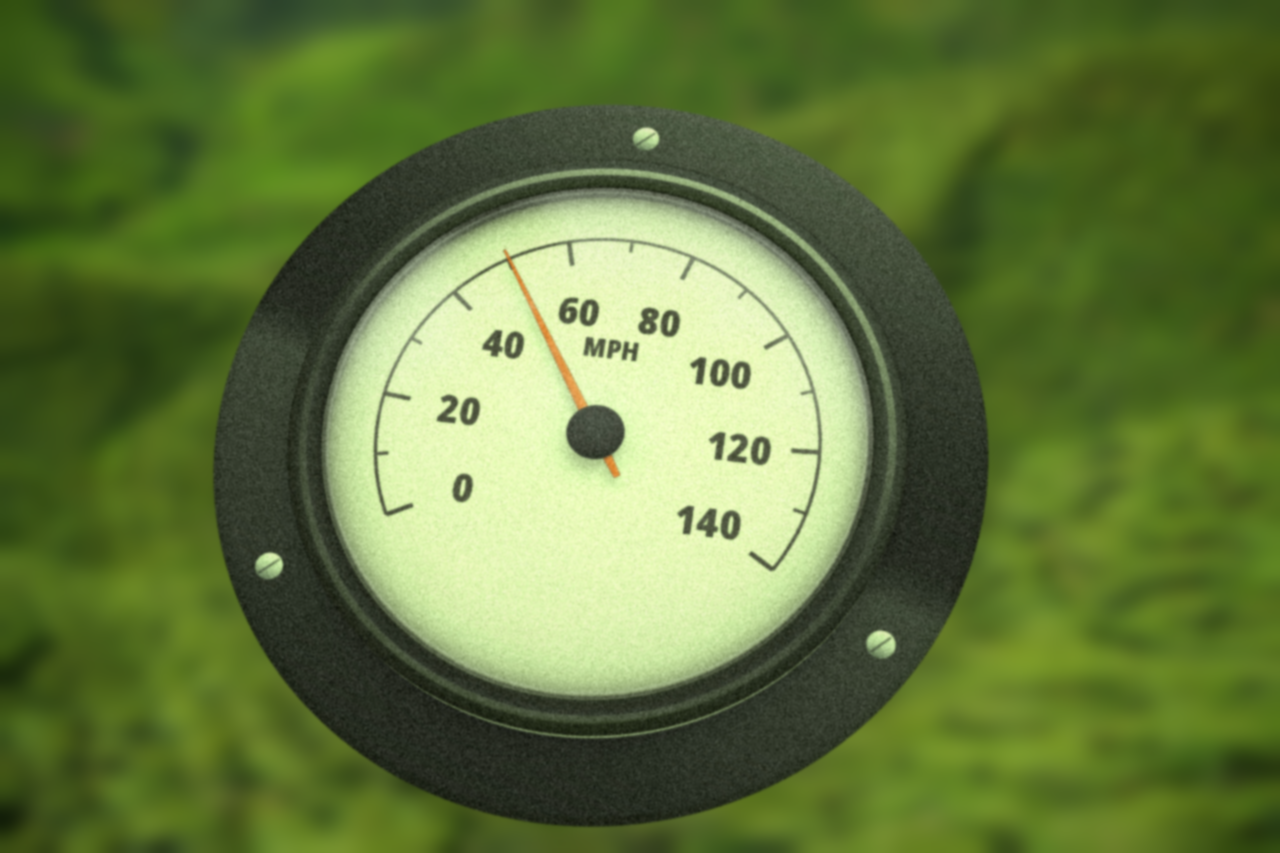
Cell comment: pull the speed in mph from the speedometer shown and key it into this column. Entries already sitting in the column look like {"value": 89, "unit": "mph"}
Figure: {"value": 50, "unit": "mph"}
